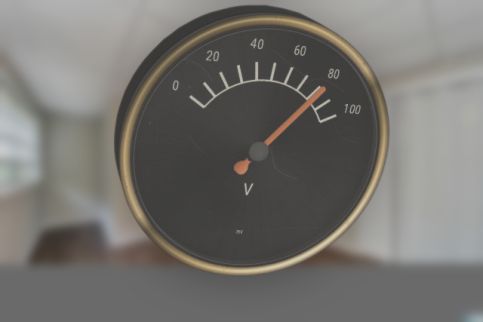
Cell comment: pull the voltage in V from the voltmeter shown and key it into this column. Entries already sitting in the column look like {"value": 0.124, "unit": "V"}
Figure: {"value": 80, "unit": "V"}
